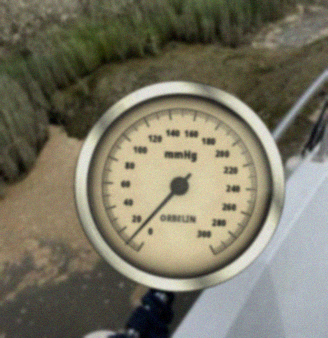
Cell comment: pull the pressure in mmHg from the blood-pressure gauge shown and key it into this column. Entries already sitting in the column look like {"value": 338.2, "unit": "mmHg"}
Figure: {"value": 10, "unit": "mmHg"}
